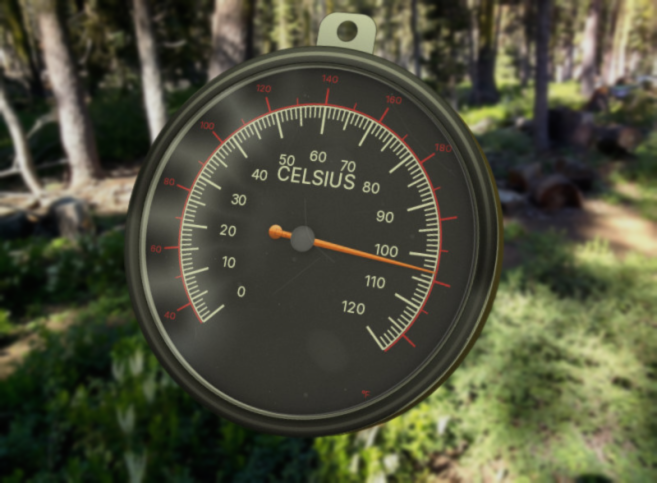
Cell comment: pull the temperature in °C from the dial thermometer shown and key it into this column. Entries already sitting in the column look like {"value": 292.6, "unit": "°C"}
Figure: {"value": 103, "unit": "°C"}
